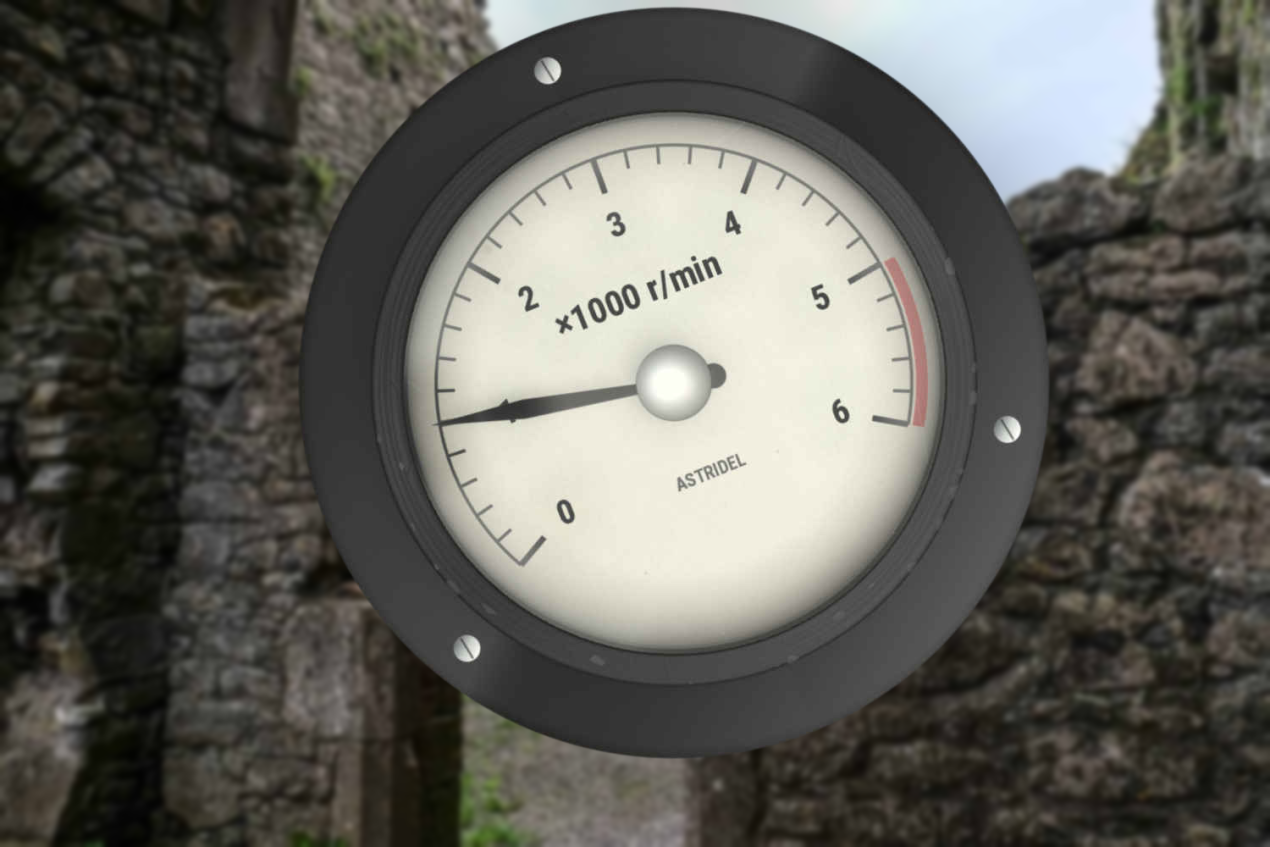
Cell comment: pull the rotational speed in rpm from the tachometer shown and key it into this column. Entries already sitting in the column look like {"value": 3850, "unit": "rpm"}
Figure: {"value": 1000, "unit": "rpm"}
